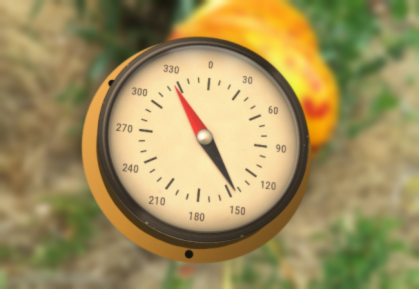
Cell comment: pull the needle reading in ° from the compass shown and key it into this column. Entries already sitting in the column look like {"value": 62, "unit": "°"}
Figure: {"value": 325, "unit": "°"}
